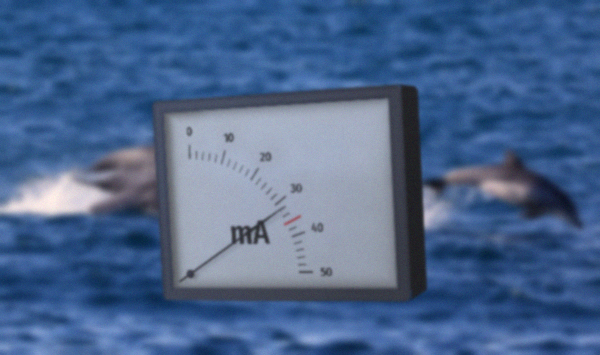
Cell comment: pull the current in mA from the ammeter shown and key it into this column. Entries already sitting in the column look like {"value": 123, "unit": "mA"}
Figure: {"value": 32, "unit": "mA"}
